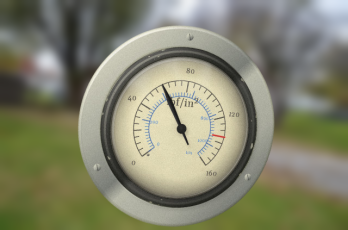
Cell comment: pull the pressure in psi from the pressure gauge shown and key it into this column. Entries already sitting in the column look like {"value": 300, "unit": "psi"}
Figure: {"value": 60, "unit": "psi"}
